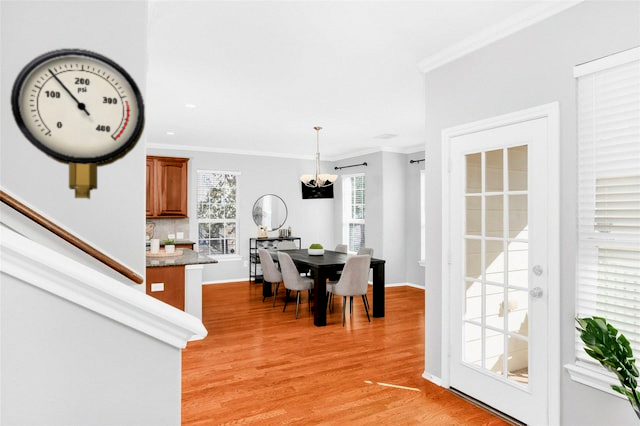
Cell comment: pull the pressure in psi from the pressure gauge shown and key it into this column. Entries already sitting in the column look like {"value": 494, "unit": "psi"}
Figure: {"value": 140, "unit": "psi"}
